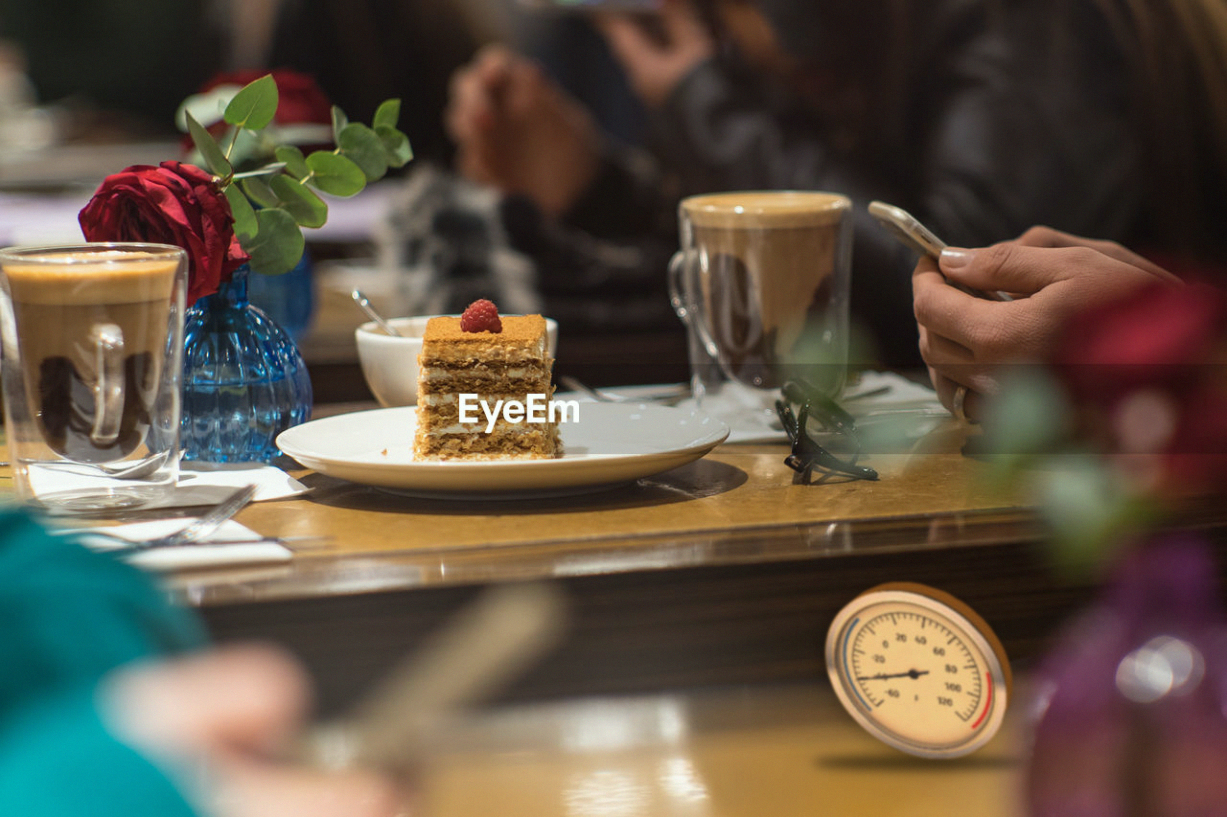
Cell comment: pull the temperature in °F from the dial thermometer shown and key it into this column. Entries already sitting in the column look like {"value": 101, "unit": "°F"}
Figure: {"value": -40, "unit": "°F"}
